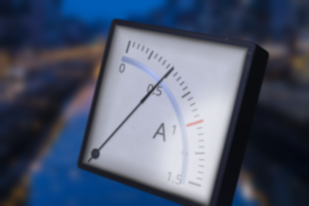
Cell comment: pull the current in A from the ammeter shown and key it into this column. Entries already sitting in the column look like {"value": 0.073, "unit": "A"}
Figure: {"value": 0.5, "unit": "A"}
